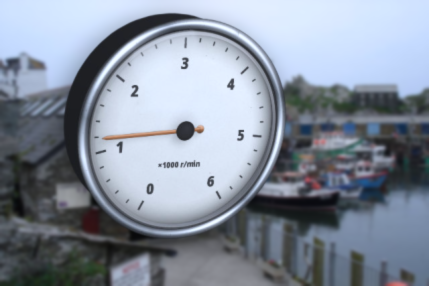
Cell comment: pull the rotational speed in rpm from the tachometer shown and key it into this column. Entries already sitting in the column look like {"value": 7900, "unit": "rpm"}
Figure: {"value": 1200, "unit": "rpm"}
